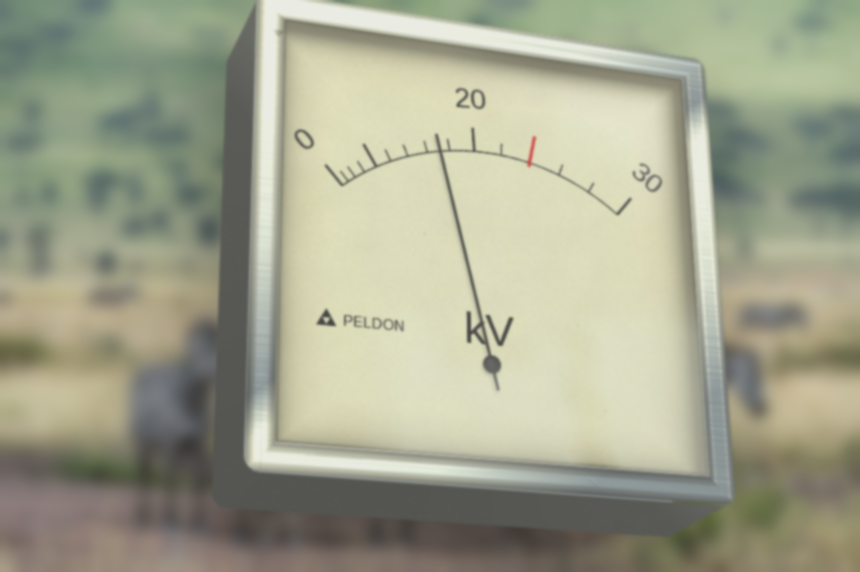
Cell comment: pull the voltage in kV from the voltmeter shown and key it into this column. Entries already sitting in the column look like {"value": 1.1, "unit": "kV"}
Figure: {"value": 17, "unit": "kV"}
